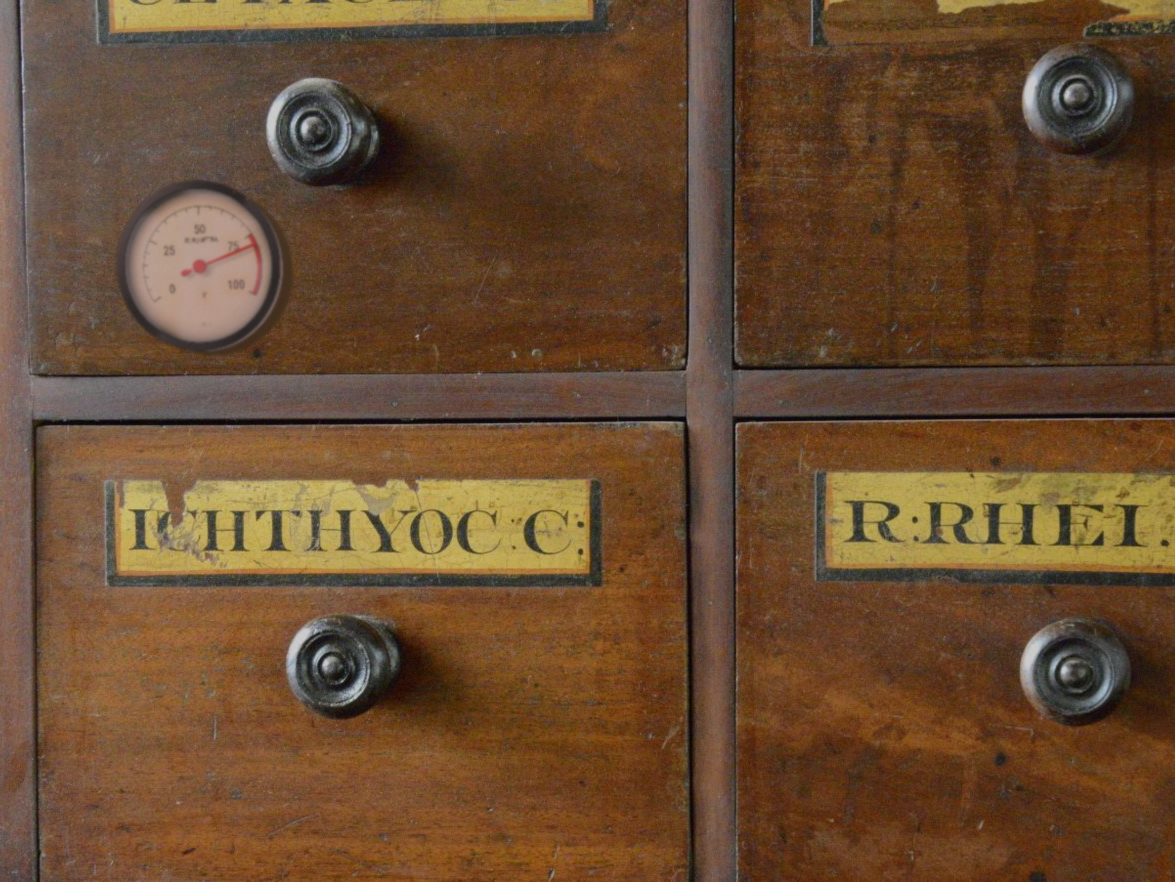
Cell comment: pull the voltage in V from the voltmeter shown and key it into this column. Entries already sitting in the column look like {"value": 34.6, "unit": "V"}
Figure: {"value": 80, "unit": "V"}
